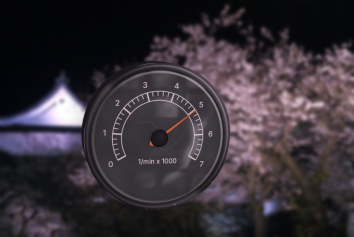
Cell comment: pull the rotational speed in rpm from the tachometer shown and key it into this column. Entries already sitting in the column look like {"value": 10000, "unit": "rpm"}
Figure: {"value": 5000, "unit": "rpm"}
